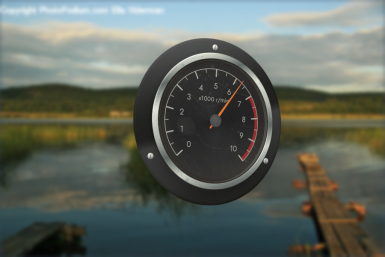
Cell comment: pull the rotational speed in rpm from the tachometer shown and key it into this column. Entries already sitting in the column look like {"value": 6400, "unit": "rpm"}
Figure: {"value": 6250, "unit": "rpm"}
